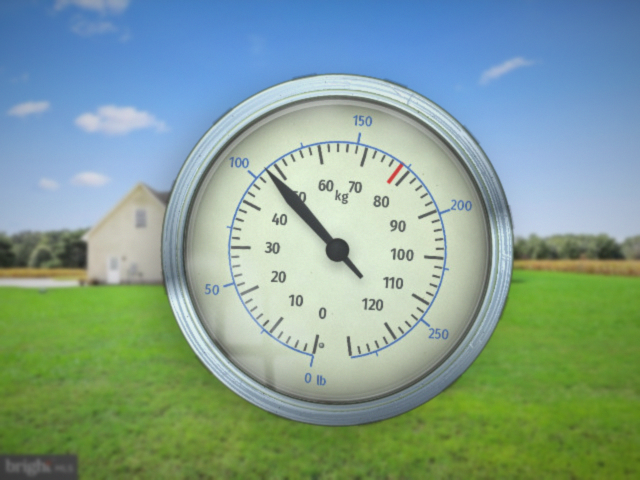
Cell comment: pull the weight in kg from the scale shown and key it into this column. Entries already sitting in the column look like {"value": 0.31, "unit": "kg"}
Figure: {"value": 48, "unit": "kg"}
